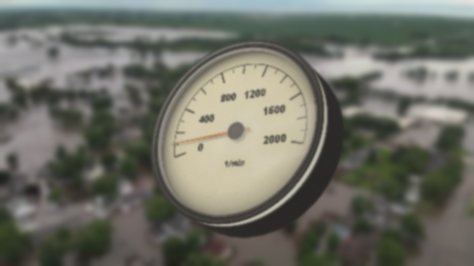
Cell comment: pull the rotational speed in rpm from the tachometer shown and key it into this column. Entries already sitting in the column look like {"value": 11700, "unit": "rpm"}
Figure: {"value": 100, "unit": "rpm"}
